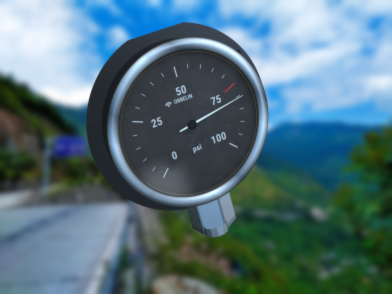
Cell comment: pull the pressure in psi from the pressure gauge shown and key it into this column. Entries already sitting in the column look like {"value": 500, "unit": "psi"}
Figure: {"value": 80, "unit": "psi"}
